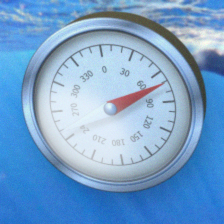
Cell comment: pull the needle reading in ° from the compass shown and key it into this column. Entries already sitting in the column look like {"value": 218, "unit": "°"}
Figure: {"value": 70, "unit": "°"}
